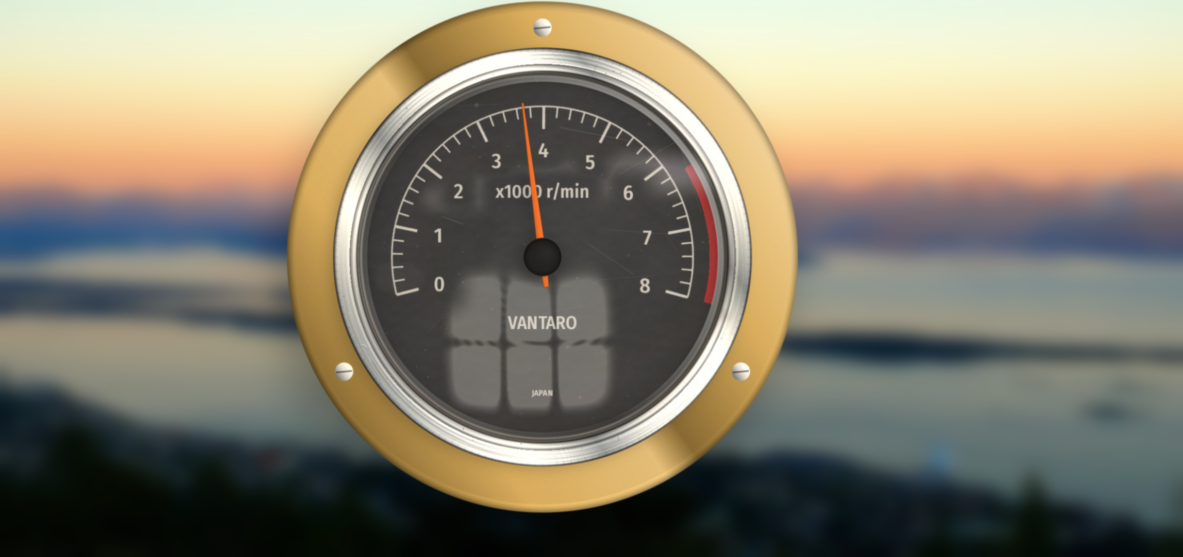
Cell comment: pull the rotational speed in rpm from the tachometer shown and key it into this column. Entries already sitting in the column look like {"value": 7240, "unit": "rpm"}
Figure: {"value": 3700, "unit": "rpm"}
